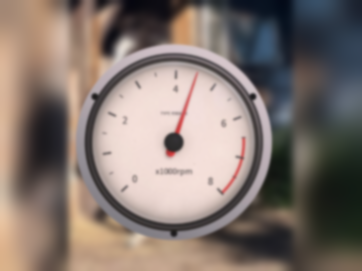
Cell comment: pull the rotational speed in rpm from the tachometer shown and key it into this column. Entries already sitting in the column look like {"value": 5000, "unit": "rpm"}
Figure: {"value": 4500, "unit": "rpm"}
